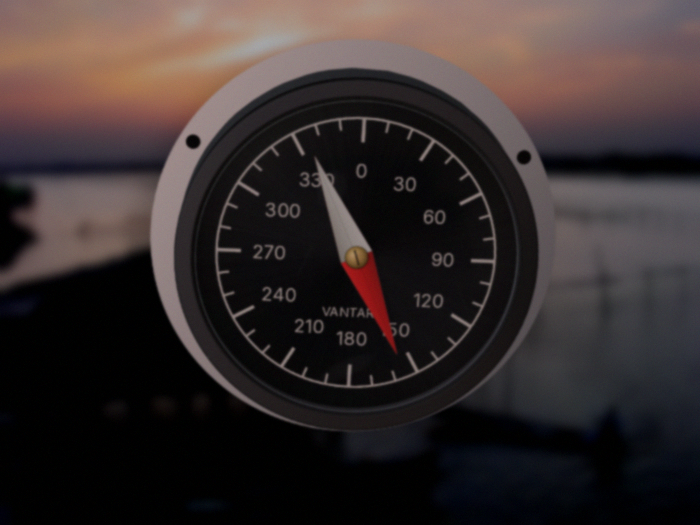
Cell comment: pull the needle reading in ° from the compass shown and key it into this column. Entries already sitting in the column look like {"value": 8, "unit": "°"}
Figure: {"value": 155, "unit": "°"}
